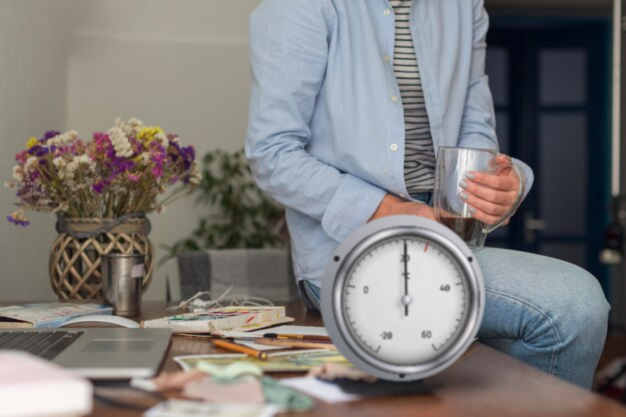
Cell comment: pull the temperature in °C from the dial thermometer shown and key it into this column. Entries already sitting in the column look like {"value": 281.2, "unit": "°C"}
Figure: {"value": 20, "unit": "°C"}
